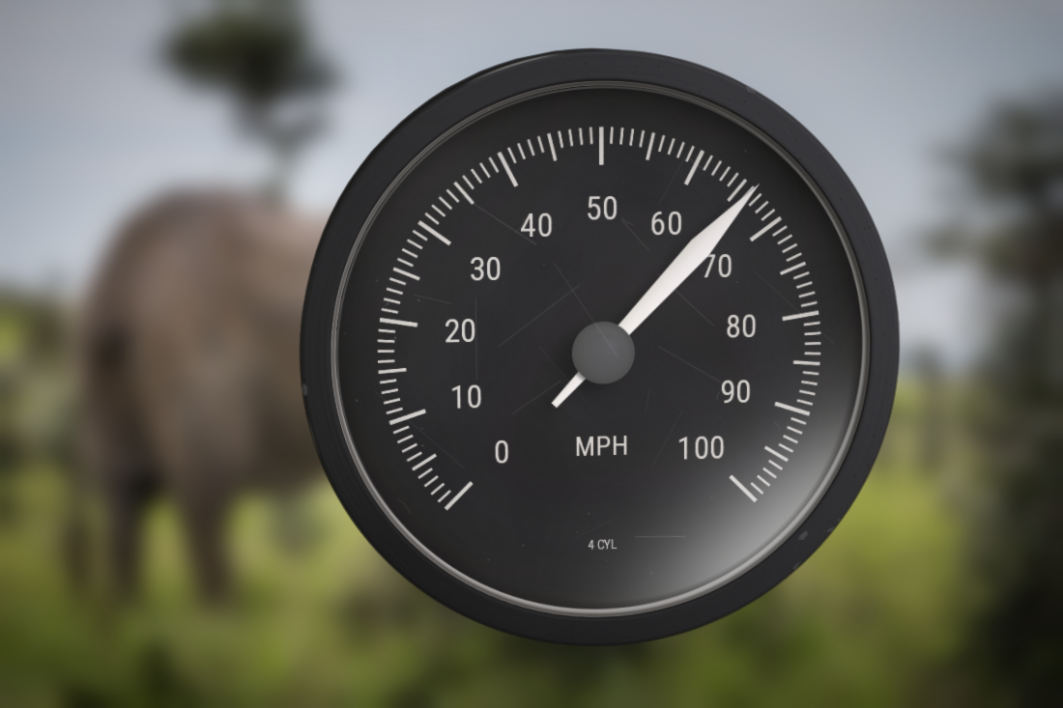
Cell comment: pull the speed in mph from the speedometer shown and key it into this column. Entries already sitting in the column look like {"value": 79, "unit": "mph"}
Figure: {"value": 66, "unit": "mph"}
